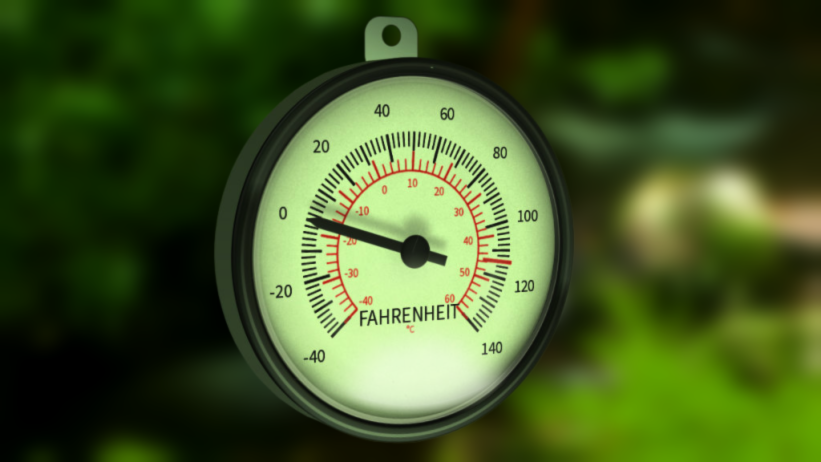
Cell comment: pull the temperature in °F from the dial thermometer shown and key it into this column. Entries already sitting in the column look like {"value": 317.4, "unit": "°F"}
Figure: {"value": 0, "unit": "°F"}
